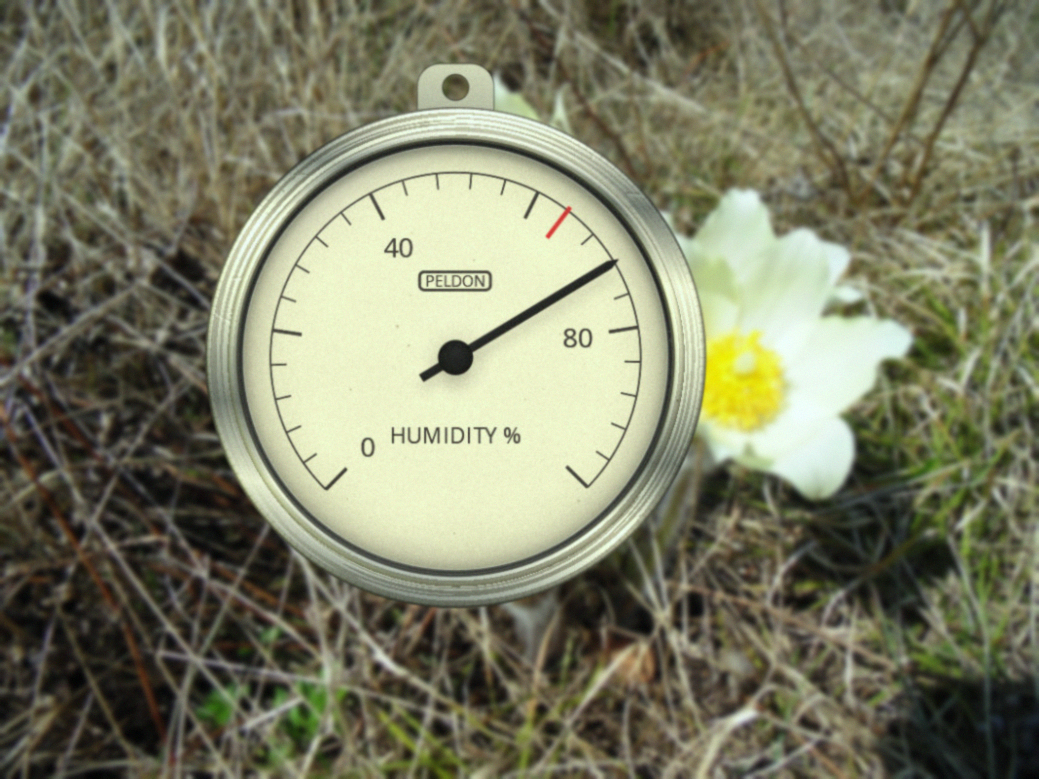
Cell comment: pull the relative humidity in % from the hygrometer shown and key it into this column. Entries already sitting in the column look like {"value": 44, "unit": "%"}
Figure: {"value": 72, "unit": "%"}
